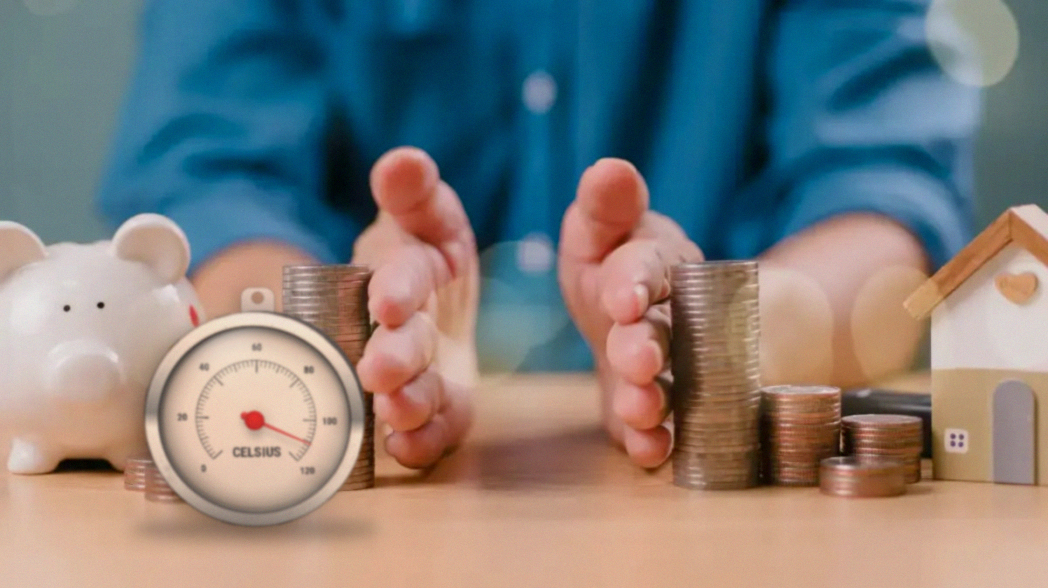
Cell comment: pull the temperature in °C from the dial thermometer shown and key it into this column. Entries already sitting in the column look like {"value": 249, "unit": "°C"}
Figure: {"value": 110, "unit": "°C"}
